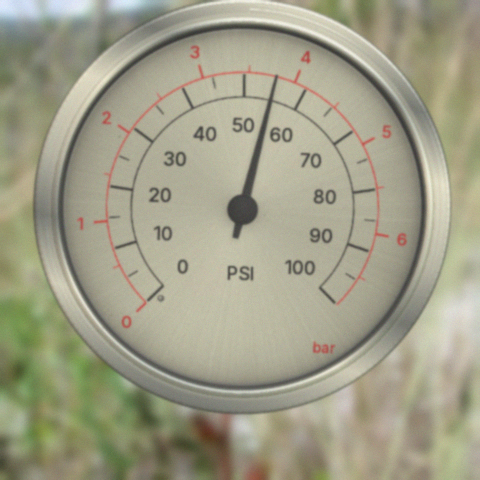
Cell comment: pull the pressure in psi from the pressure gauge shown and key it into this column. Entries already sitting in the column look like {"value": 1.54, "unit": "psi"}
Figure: {"value": 55, "unit": "psi"}
